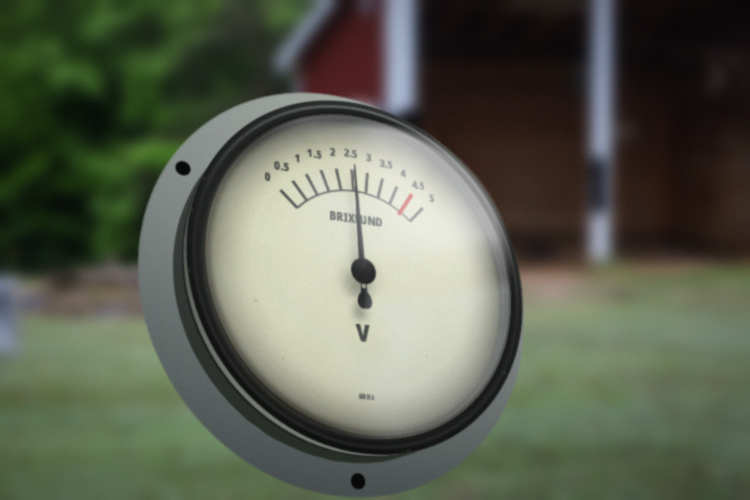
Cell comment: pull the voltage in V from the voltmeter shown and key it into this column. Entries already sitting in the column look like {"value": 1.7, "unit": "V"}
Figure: {"value": 2.5, "unit": "V"}
